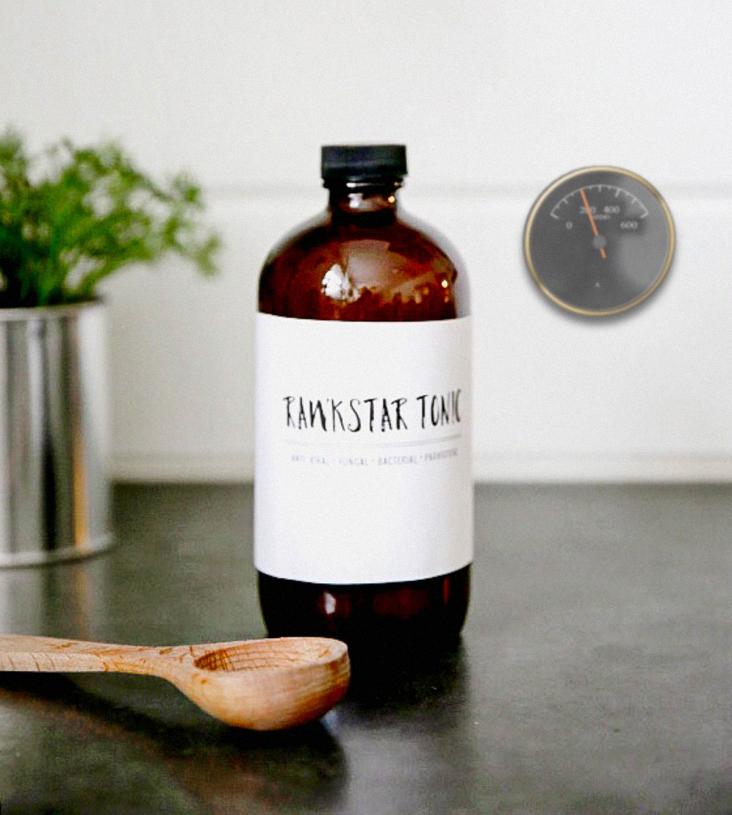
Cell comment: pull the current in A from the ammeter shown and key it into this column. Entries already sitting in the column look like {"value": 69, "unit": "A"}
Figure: {"value": 200, "unit": "A"}
